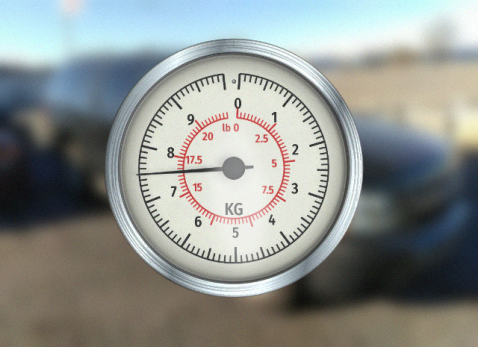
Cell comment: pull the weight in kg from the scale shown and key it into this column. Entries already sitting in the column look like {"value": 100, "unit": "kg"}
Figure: {"value": 7.5, "unit": "kg"}
